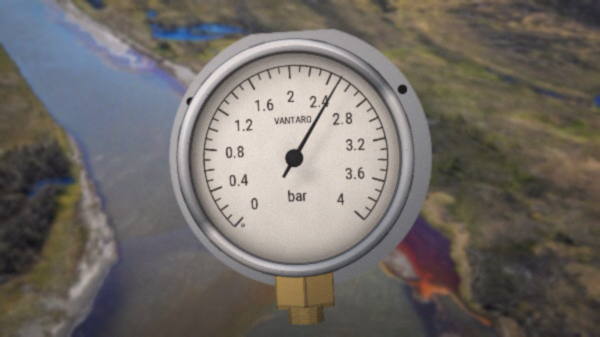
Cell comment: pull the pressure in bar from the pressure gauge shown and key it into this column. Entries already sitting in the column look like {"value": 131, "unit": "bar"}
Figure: {"value": 2.5, "unit": "bar"}
